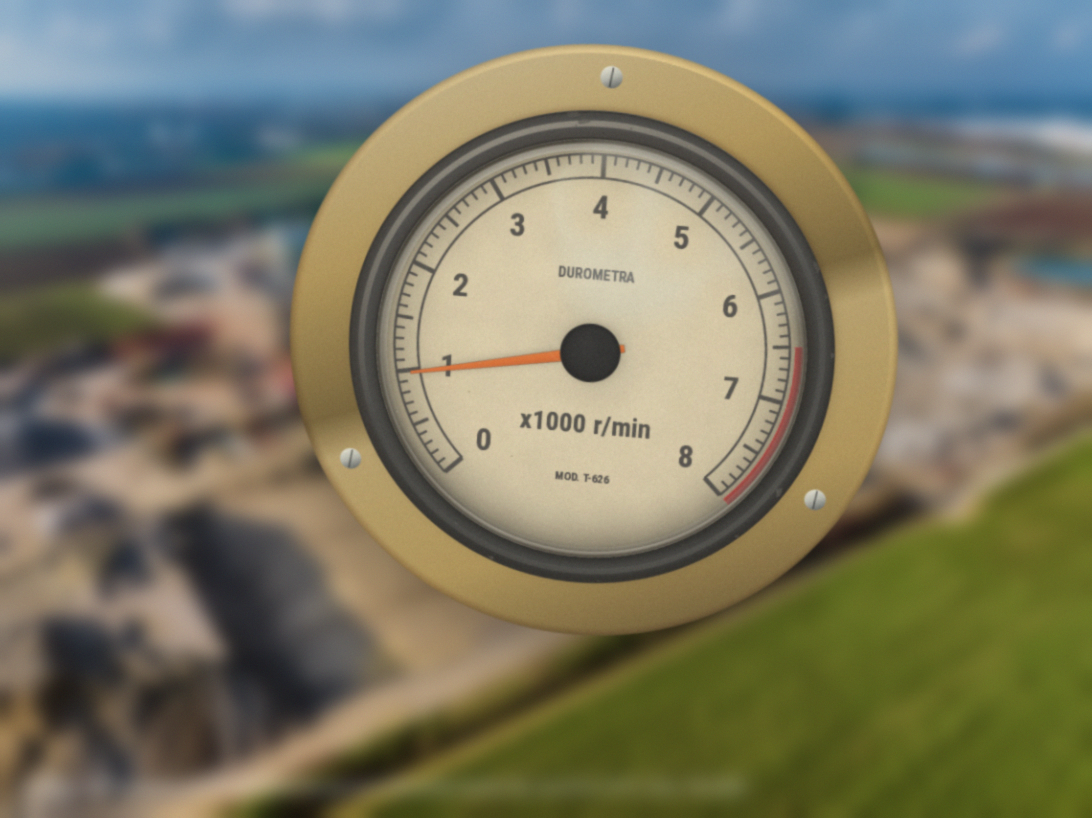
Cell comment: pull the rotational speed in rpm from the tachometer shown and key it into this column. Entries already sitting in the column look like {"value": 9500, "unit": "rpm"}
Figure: {"value": 1000, "unit": "rpm"}
